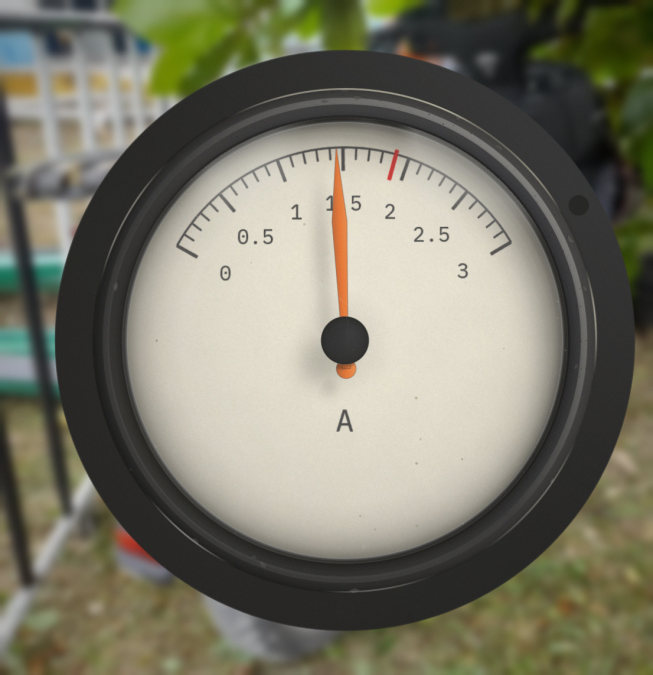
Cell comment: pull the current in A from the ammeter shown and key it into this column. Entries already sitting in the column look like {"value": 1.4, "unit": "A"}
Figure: {"value": 1.45, "unit": "A"}
